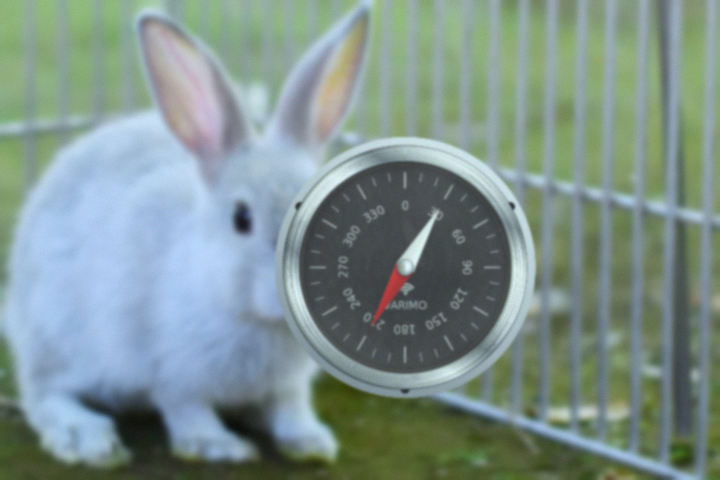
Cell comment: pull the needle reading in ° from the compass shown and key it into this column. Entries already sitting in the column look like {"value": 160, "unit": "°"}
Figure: {"value": 210, "unit": "°"}
